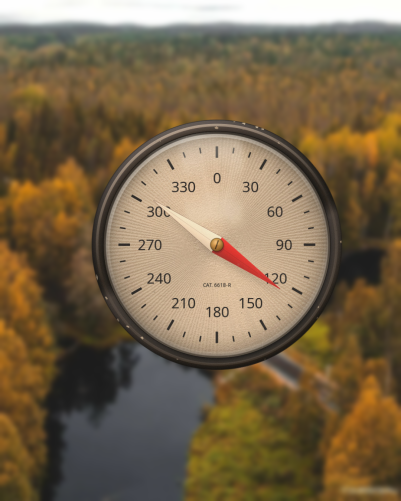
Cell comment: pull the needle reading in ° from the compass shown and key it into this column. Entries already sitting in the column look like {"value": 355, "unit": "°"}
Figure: {"value": 125, "unit": "°"}
